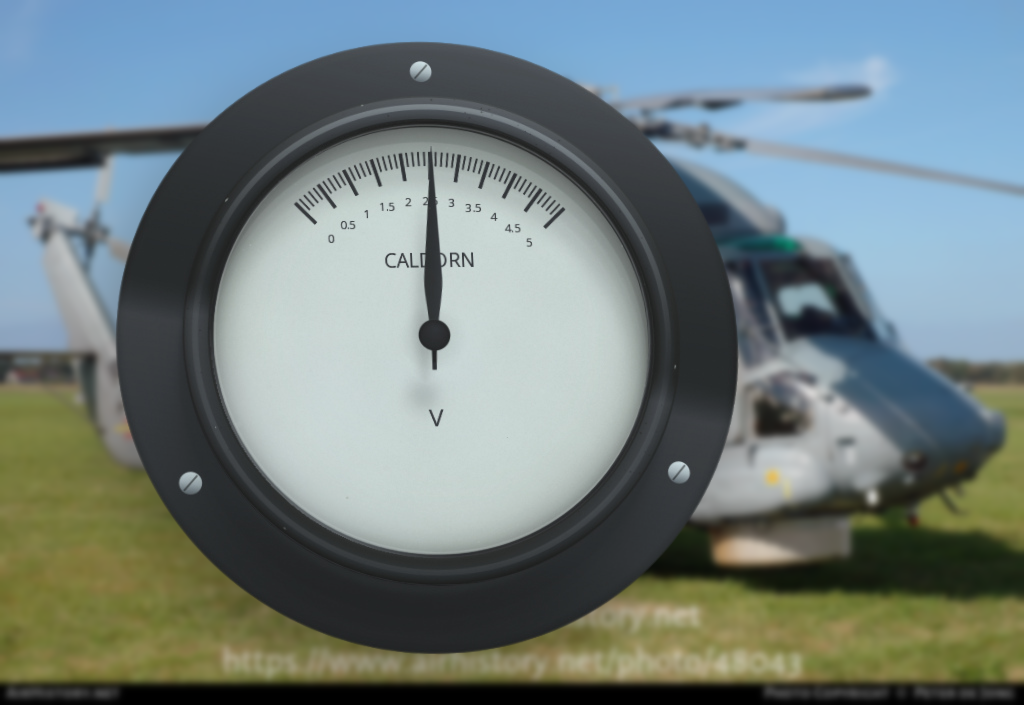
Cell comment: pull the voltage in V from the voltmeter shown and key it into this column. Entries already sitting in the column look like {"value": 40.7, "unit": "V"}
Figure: {"value": 2.5, "unit": "V"}
